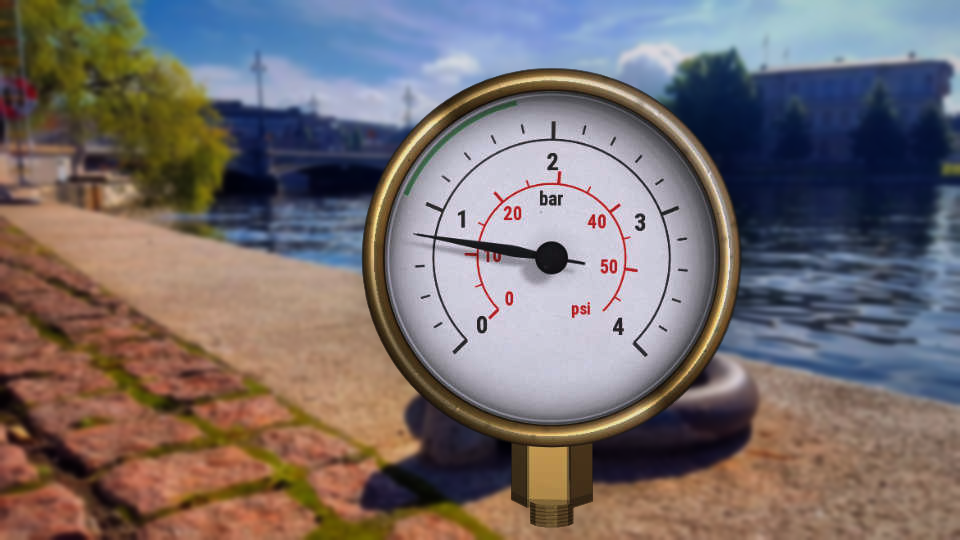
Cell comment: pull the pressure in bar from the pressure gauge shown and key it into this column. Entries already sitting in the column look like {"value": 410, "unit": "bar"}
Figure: {"value": 0.8, "unit": "bar"}
